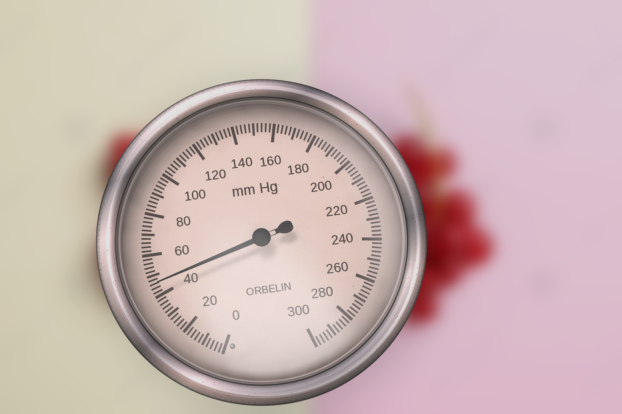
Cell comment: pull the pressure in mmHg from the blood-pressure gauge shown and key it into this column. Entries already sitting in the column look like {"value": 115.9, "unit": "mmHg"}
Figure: {"value": 46, "unit": "mmHg"}
